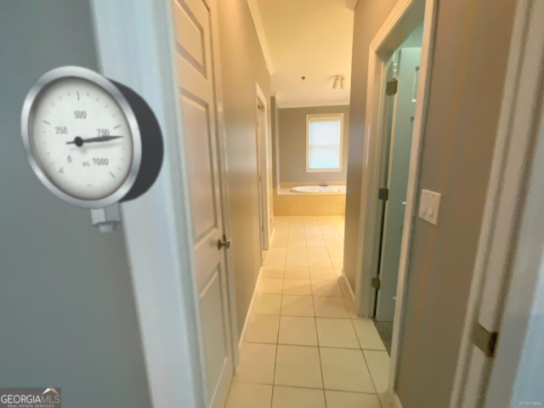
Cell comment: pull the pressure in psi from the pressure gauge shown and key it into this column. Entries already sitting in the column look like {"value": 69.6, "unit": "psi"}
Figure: {"value": 800, "unit": "psi"}
